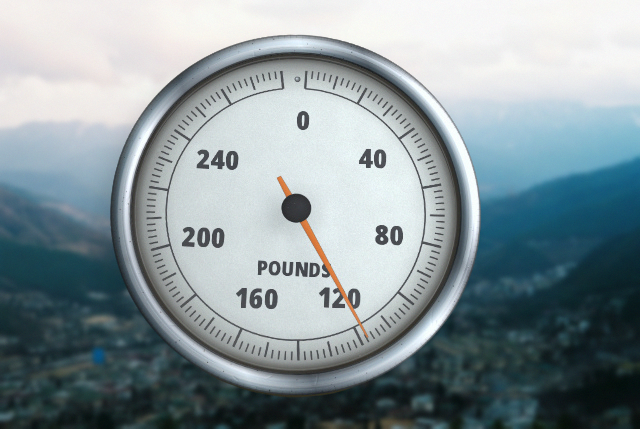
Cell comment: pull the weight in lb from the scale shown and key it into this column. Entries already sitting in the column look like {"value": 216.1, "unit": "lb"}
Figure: {"value": 118, "unit": "lb"}
